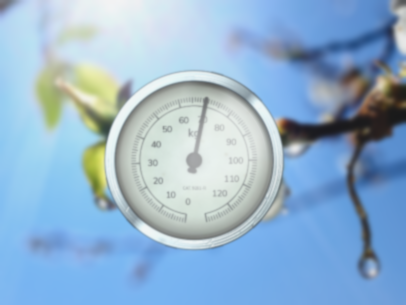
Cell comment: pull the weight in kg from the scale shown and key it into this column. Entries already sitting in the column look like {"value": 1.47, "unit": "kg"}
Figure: {"value": 70, "unit": "kg"}
